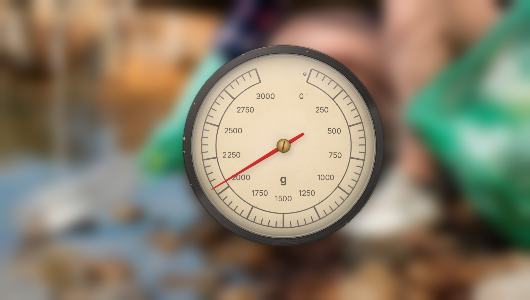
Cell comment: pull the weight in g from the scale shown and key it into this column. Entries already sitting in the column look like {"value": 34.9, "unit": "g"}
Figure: {"value": 2050, "unit": "g"}
